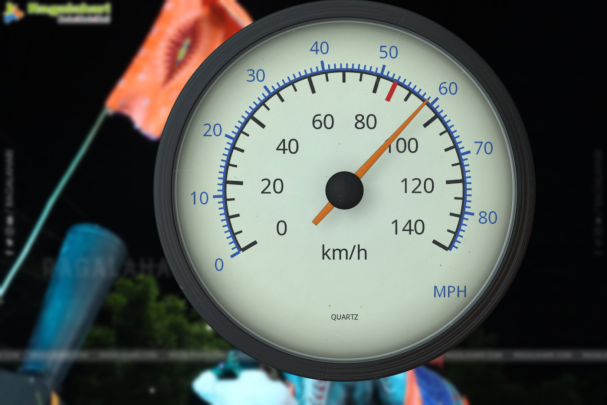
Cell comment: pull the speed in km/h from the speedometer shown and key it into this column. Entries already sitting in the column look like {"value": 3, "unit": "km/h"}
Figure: {"value": 95, "unit": "km/h"}
